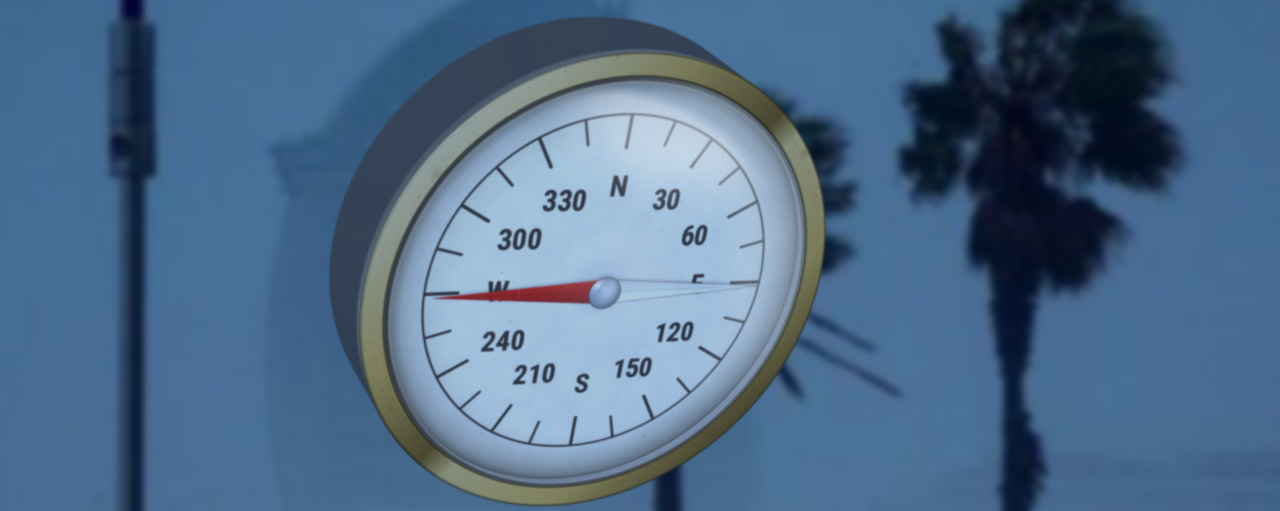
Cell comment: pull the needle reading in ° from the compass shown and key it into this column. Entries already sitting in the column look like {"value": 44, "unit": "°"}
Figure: {"value": 270, "unit": "°"}
